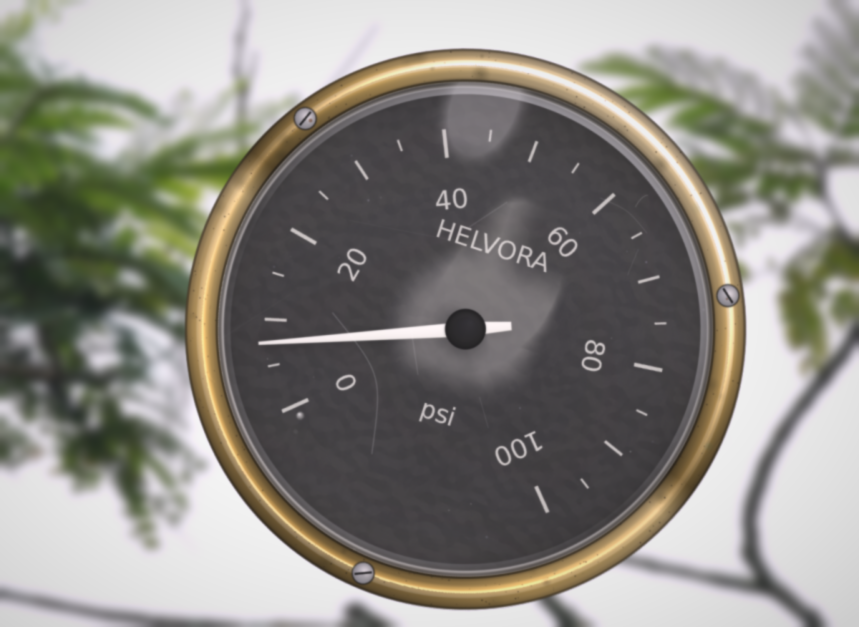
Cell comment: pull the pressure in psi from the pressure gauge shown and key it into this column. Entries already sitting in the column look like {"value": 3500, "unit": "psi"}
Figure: {"value": 7.5, "unit": "psi"}
